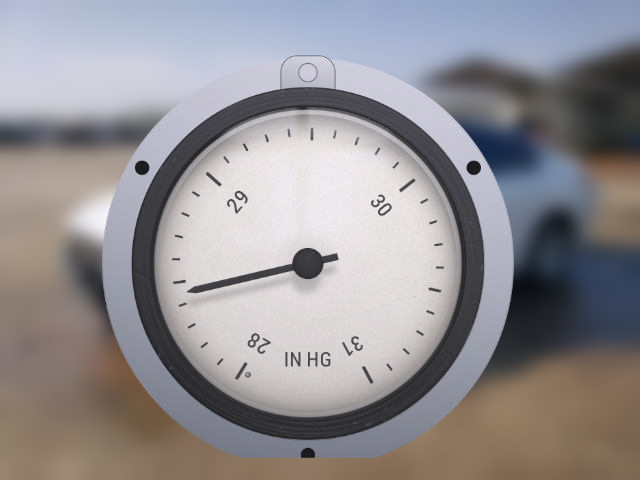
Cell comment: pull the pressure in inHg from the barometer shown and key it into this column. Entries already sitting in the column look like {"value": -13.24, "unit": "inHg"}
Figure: {"value": 28.45, "unit": "inHg"}
